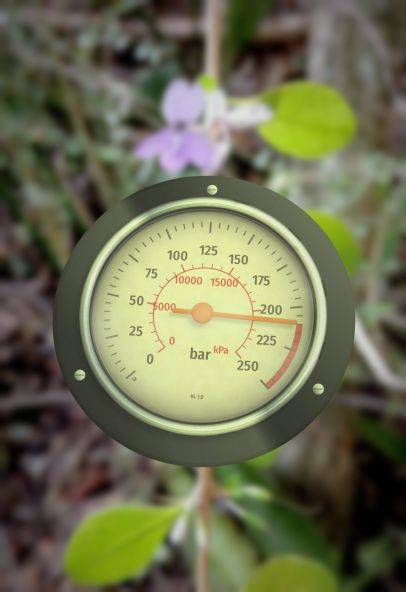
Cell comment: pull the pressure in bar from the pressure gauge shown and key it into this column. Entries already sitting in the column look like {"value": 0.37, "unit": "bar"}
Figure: {"value": 210, "unit": "bar"}
